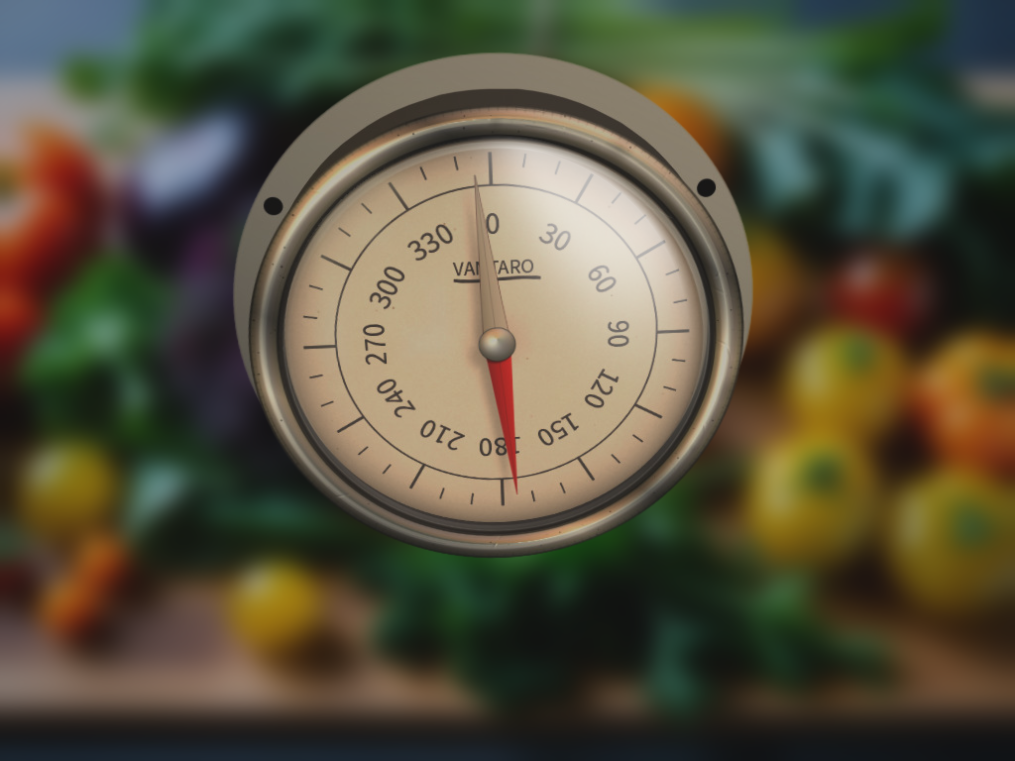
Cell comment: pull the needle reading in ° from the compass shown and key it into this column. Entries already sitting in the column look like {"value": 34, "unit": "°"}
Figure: {"value": 175, "unit": "°"}
